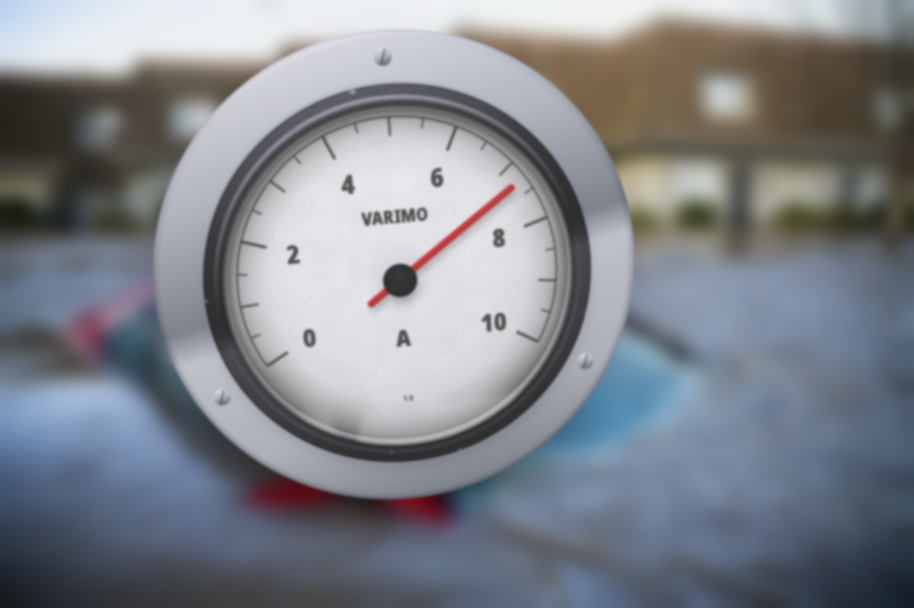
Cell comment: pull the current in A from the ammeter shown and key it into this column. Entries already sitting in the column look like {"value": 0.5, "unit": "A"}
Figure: {"value": 7.25, "unit": "A"}
